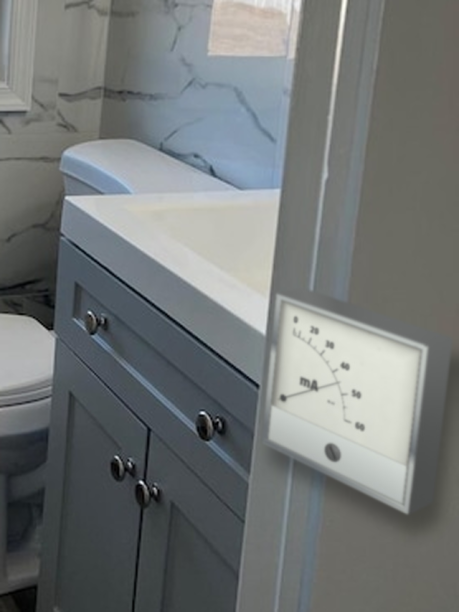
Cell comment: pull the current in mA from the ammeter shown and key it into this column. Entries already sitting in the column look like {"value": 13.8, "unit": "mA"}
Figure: {"value": 45, "unit": "mA"}
